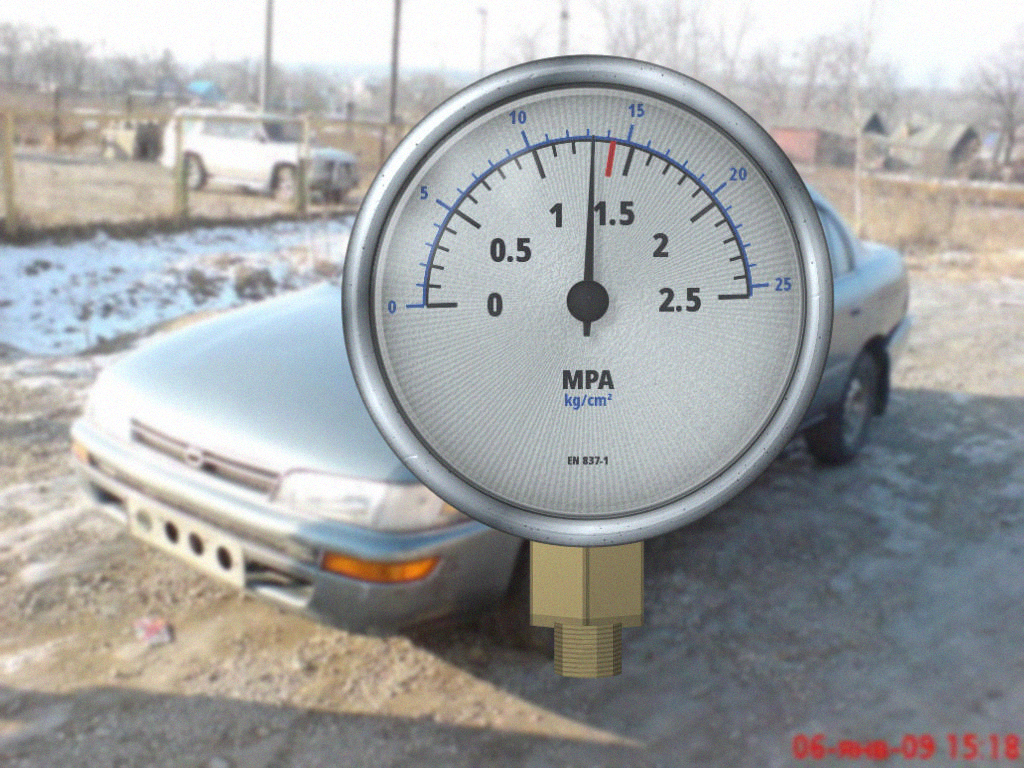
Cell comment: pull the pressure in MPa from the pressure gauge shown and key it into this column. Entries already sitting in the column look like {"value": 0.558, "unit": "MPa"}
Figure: {"value": 1.3, "unit": "MPa"}
